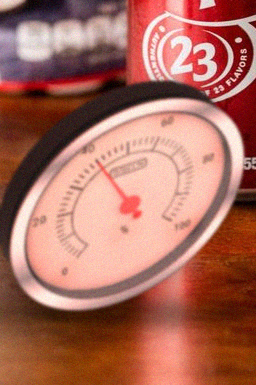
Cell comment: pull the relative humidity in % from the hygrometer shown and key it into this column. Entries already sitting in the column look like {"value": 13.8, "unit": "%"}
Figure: {"value": 40, "unit": "%"}
